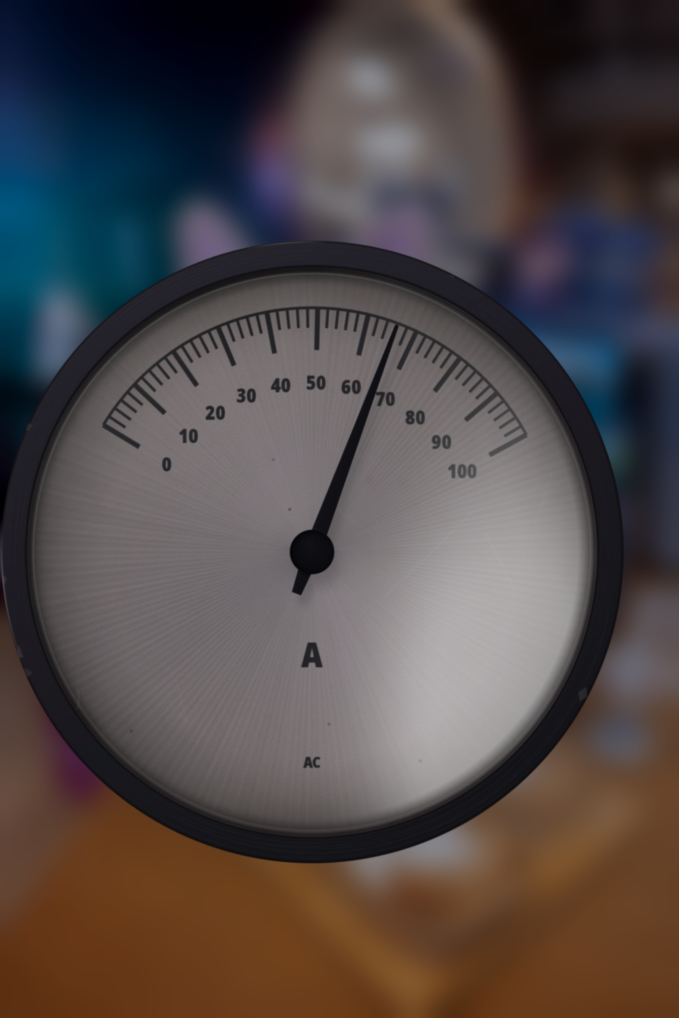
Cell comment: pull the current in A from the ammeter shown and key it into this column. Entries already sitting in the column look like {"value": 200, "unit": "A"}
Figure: {"value": 66, "unit": "A"}
